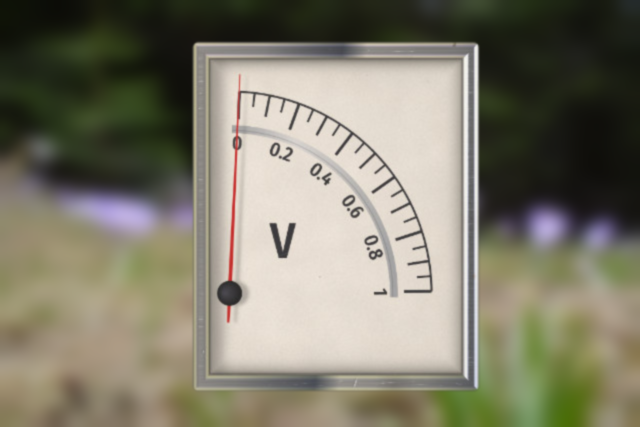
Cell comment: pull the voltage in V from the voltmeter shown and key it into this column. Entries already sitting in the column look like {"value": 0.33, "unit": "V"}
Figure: {"value": 0, "unit": "V"}
